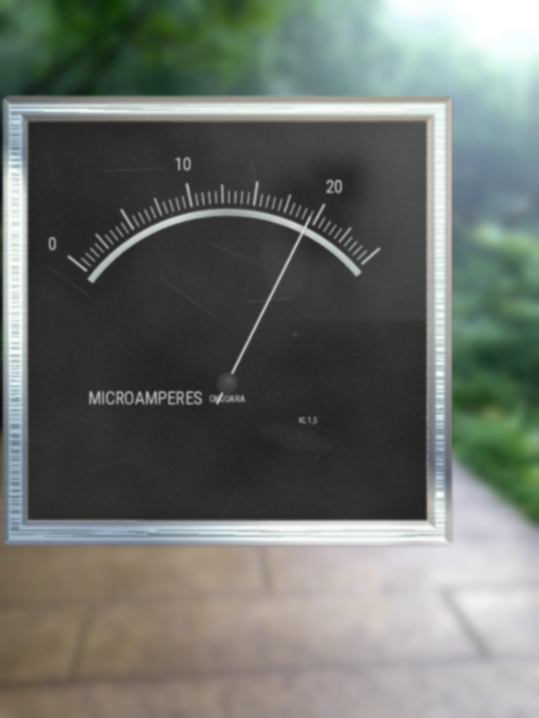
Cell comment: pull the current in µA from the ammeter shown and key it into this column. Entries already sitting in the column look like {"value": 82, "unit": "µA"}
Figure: {"value": 19.5, "unit": "µA"}
